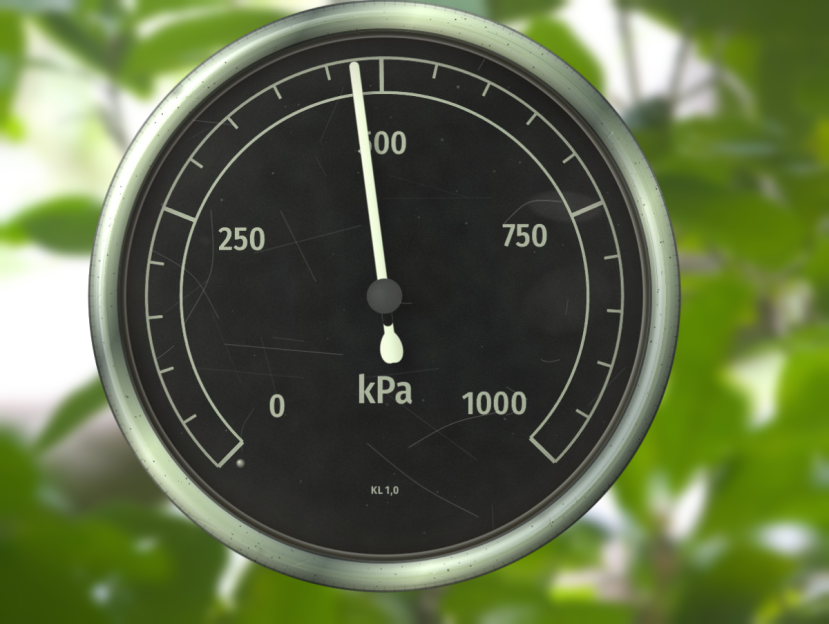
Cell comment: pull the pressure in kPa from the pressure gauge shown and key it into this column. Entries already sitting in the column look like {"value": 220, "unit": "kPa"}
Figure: {"value": 475, "unit": "kPa"}
